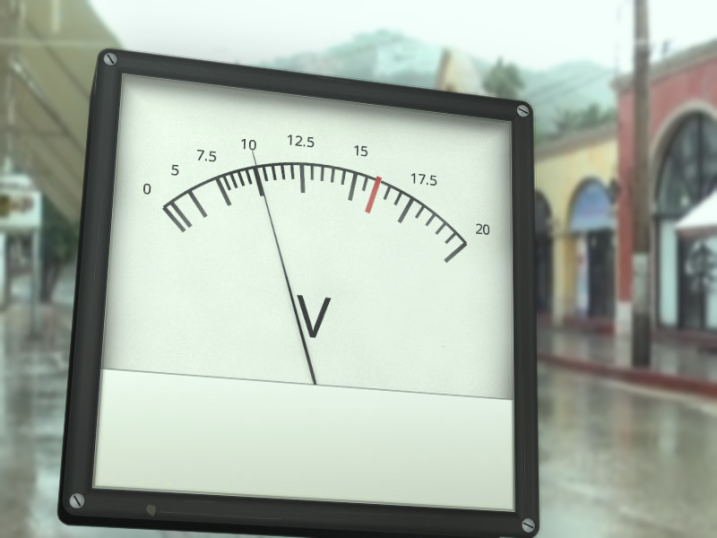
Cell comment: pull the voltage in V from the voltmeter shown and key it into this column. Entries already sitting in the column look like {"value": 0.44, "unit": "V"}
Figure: {"value": 10, "unit": "V"}
